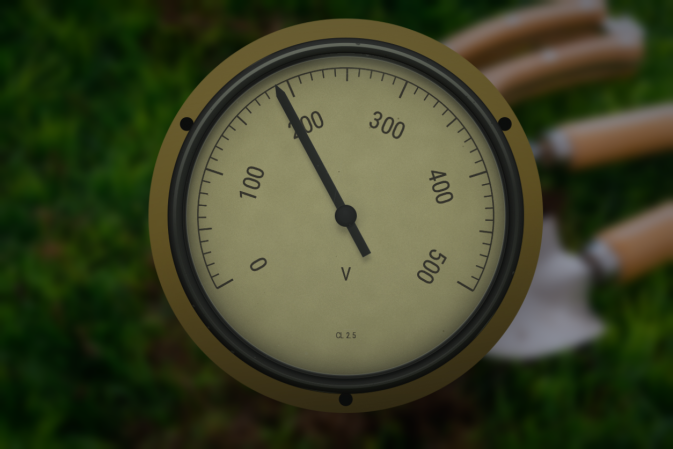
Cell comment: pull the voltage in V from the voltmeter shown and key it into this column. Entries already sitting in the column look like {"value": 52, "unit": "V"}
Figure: {"value": 190, "unit": "V"}
